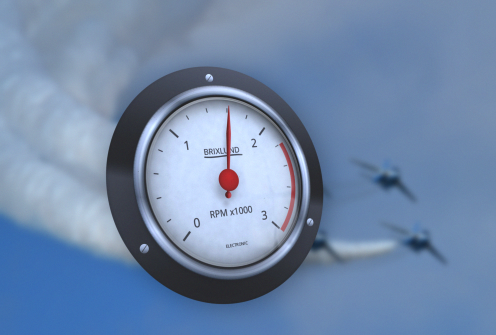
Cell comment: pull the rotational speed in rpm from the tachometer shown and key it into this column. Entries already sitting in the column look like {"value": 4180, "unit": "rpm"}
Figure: {"value": 1600, "unit": "rpm"}
